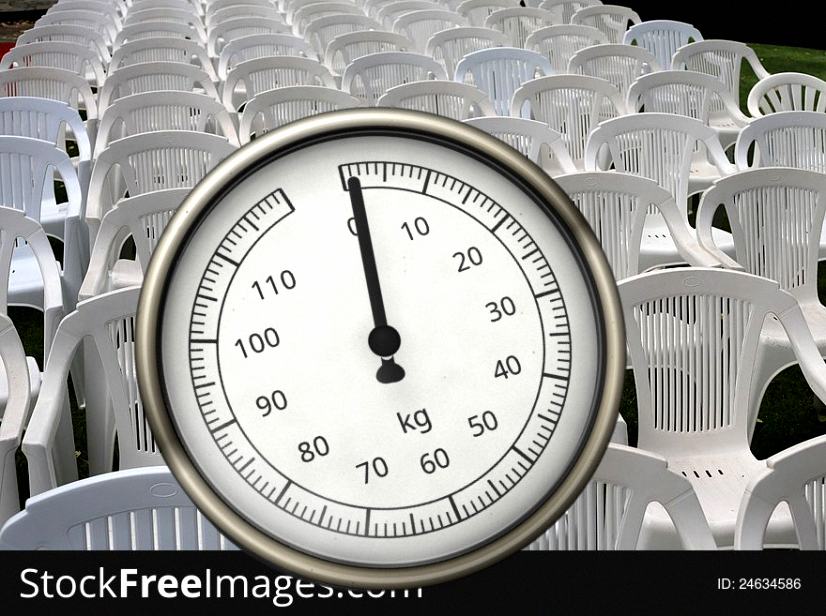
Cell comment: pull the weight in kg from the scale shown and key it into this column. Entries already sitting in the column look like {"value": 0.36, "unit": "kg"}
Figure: {"value": 1, "unit": "kg"}
